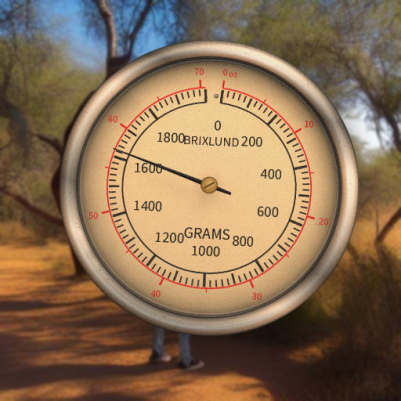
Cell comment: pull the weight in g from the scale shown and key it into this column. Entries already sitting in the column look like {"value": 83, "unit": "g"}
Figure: {"value": 1620, "unit": "g"}
